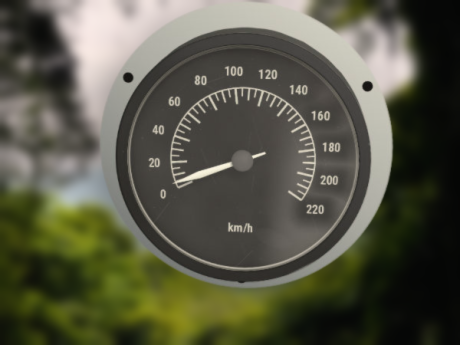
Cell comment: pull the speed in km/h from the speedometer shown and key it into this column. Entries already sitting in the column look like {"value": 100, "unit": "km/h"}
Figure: {"value": 5, "unit": "km/h"}
